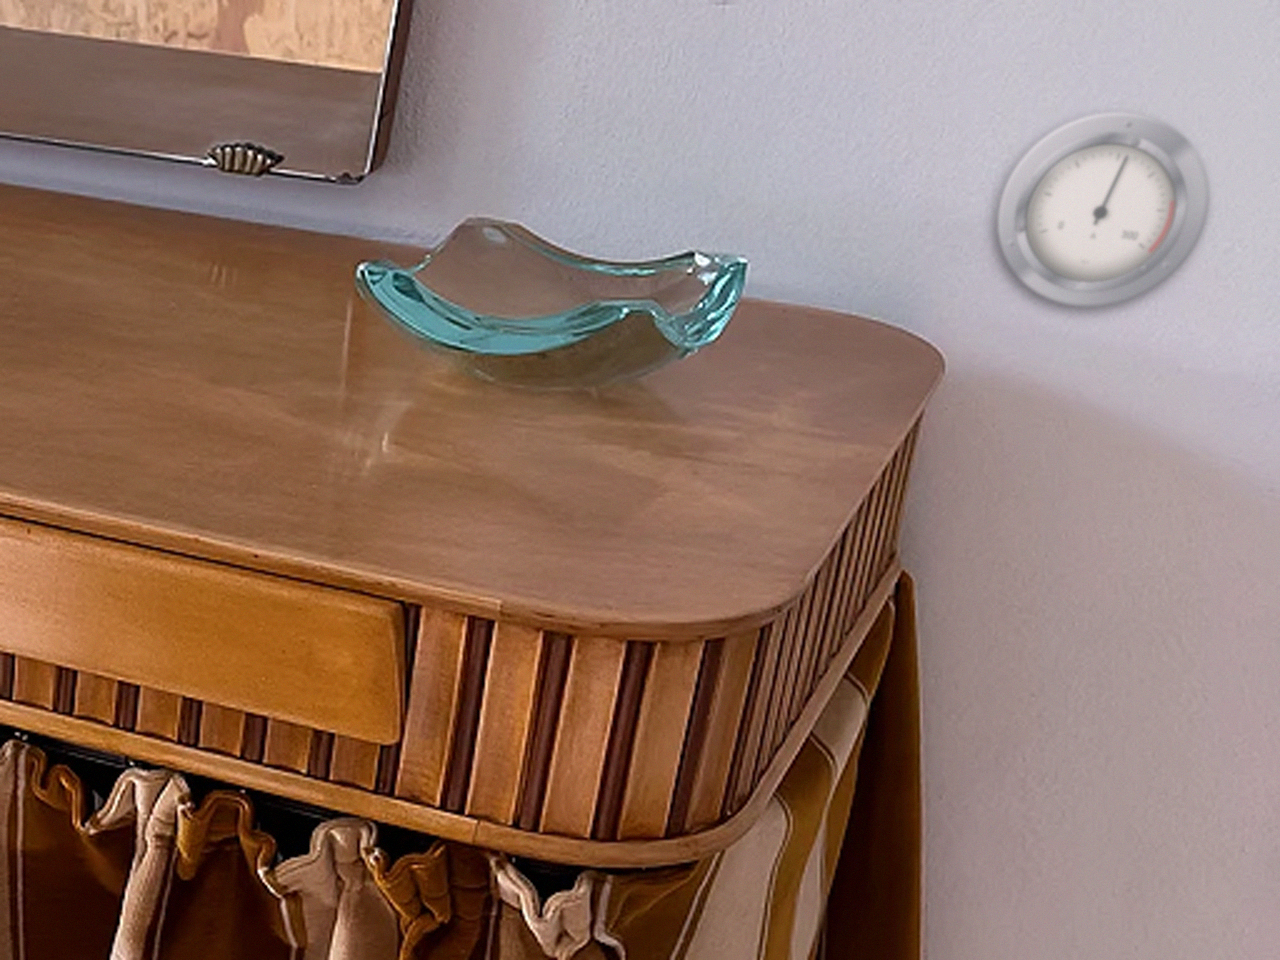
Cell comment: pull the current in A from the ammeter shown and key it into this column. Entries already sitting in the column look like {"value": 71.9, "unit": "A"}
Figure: {"value": 160, "unit": "A"}
